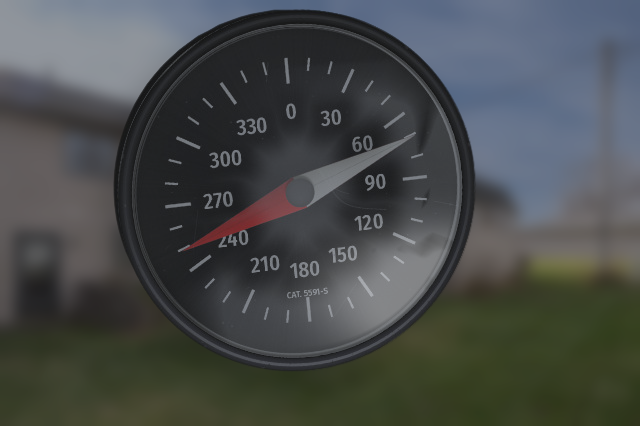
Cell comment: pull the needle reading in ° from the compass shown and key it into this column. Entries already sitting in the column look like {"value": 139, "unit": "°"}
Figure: {"value": 250, "unit": "°"}
